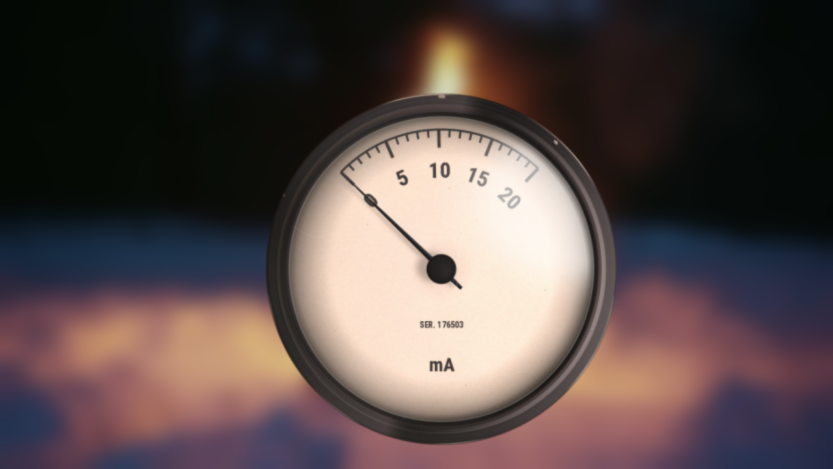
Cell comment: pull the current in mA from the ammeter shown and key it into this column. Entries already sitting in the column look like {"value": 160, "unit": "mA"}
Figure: {"value": 0, "unit": "mA"}
